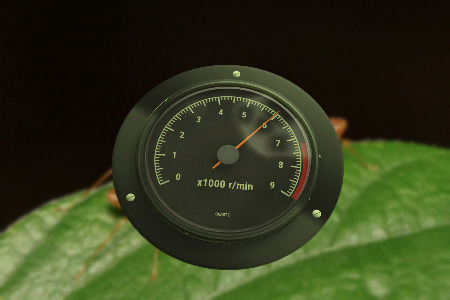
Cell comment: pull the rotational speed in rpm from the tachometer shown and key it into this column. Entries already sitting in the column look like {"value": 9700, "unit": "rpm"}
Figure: {"value": 6000, "unit": "rpm"}
